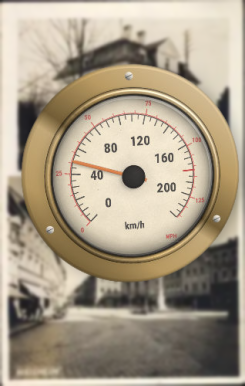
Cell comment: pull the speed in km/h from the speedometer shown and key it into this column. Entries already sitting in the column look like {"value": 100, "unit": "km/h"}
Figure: {"value": 50, "unit": "km/h"}
